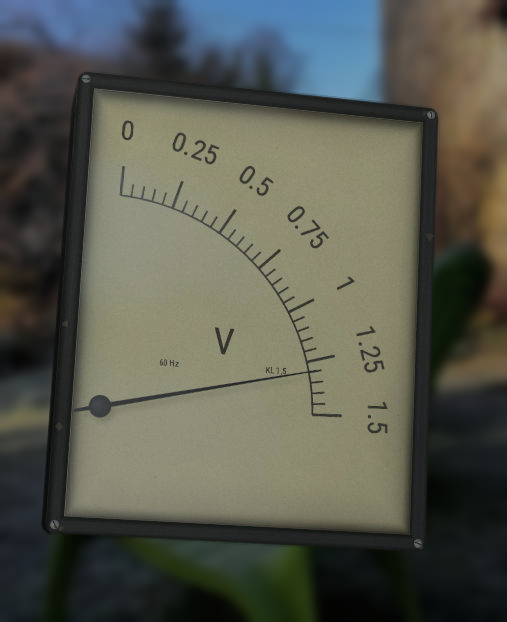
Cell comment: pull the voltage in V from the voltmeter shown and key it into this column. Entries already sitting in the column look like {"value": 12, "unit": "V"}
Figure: {"value": 1.3, "unit": "V"}
